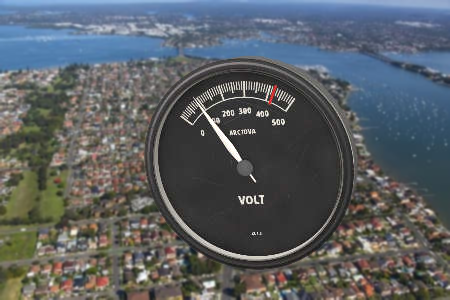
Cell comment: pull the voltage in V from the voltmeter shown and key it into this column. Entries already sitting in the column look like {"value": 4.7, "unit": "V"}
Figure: {"value": 100, "unit": "V"}
